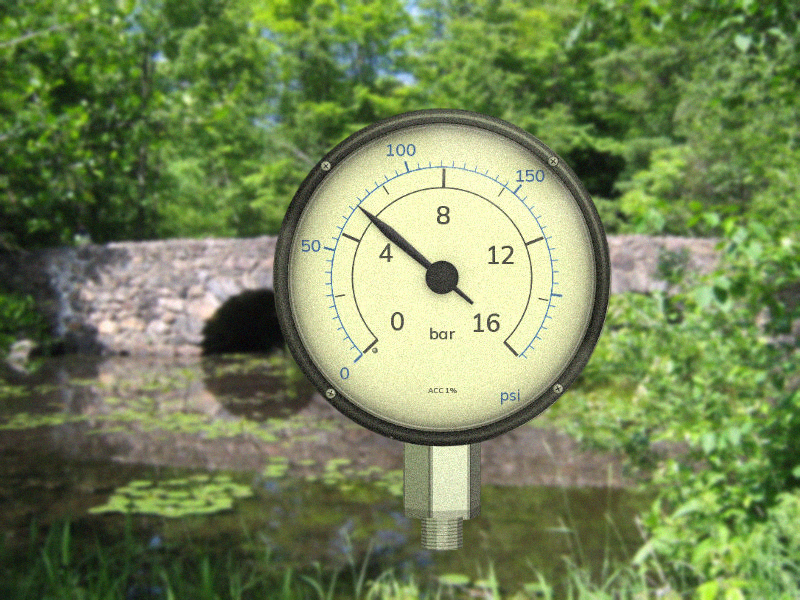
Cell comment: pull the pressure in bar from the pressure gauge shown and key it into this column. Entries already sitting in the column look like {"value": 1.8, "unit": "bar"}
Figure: {"value": 5, "unit": "bar"}
